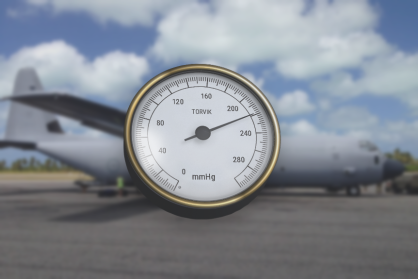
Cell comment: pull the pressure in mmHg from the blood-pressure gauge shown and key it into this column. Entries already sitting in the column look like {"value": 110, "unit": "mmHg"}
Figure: {"value": 220, "unit": "mmHg"}
